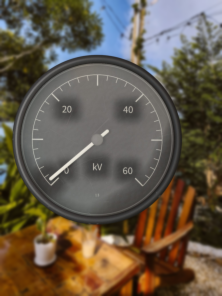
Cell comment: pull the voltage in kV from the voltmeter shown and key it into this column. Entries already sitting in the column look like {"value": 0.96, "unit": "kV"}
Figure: {"value": 1, "unit": "kV"}
